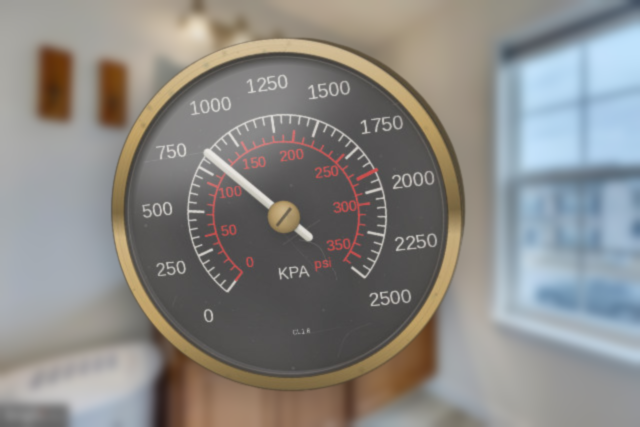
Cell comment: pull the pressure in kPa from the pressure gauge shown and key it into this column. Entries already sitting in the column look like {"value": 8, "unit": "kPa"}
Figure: {"value": 850, "unit": "kPa"}
